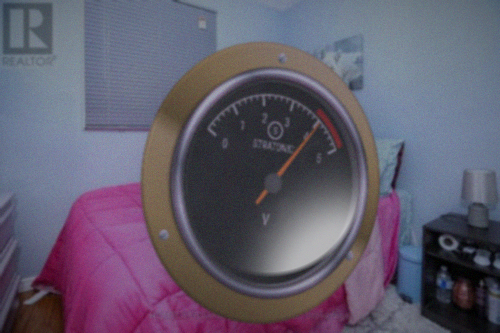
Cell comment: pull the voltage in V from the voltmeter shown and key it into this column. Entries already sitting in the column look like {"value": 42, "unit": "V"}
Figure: {"value": 4, "unit": "V"}
